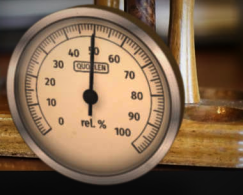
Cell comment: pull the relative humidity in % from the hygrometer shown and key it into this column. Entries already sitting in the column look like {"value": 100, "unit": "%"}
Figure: {"value": 50, "unit": "%"}
